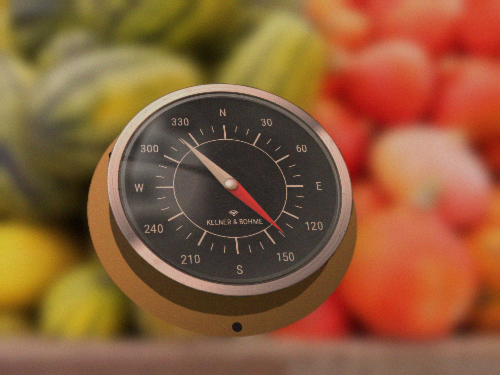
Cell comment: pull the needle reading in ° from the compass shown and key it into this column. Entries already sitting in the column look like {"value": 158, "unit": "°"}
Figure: {"value": 140, "unit": "°"}
